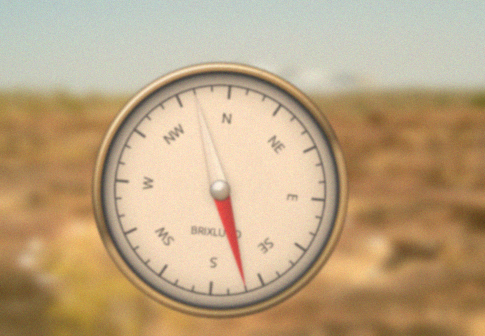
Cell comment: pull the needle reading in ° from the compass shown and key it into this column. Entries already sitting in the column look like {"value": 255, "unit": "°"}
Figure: {"value": 160, "unit": "°"}
